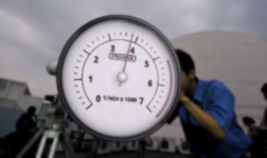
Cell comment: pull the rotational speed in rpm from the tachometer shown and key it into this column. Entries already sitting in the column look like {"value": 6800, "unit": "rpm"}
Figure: {"value": 3800, "unit": "rpm"}
